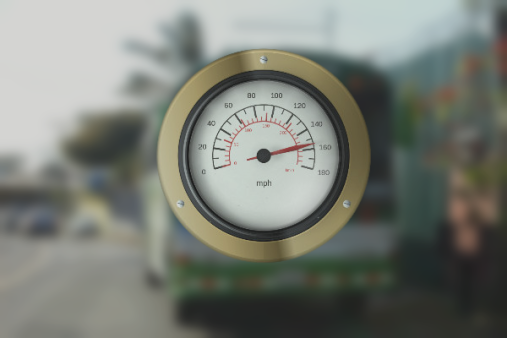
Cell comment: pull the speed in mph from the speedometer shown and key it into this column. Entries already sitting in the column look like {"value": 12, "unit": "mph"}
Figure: {"value": 155, "unit": "mph"}
